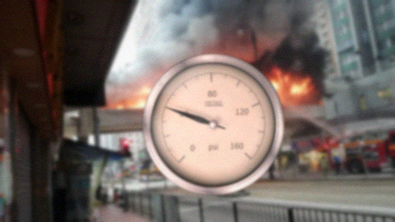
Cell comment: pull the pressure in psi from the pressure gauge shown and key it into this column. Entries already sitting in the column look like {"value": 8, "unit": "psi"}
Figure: {"value": 40, "unit": "psi"}
